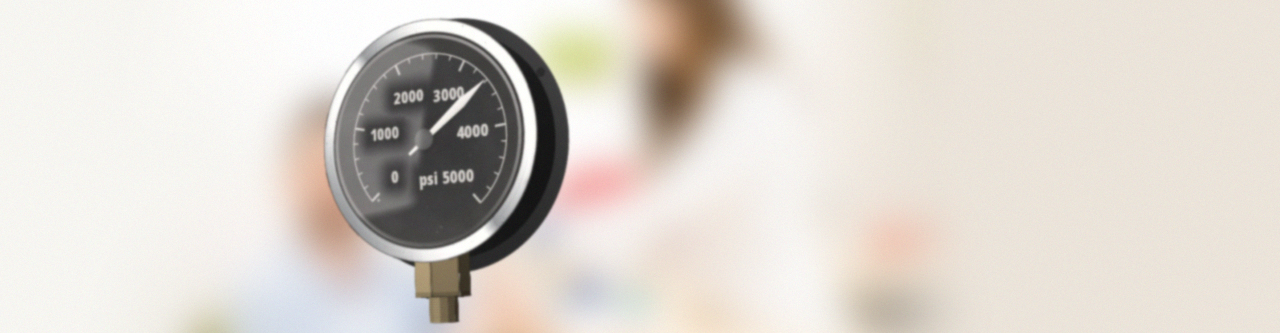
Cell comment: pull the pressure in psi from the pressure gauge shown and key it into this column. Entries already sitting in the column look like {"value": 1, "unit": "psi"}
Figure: {"value": 3400, "unit": "psi"}
